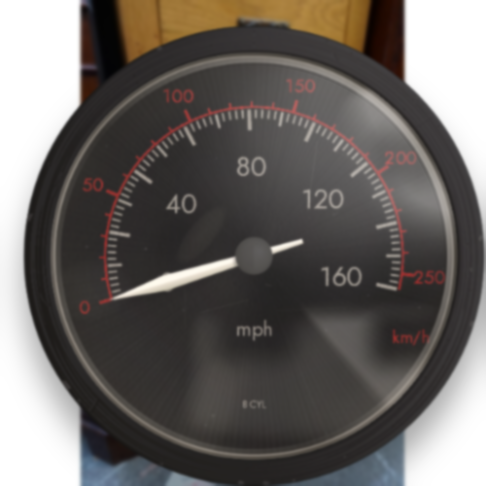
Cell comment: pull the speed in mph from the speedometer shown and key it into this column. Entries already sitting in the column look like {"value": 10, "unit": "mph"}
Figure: {"value": 0, "unit": "mph"}
